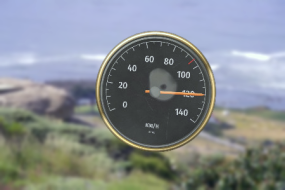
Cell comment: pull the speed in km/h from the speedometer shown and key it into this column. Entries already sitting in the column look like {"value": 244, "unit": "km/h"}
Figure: {"value": 120, "unit": "km/h"}
